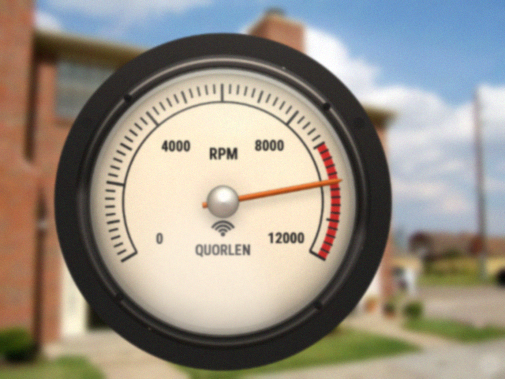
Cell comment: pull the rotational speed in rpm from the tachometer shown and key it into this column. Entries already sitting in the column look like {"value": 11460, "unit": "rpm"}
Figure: {"value": 10000, "unit": "rpm"}
